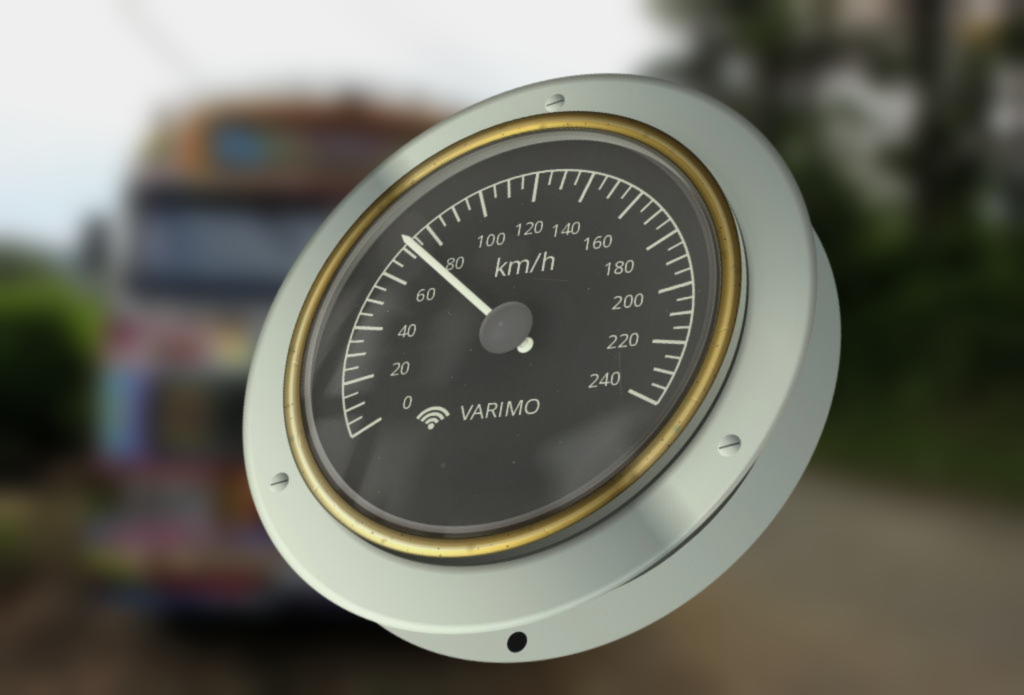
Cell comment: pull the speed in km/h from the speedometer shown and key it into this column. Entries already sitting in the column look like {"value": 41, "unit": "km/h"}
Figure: {"value": 72.5, "unit": "km/h"}
